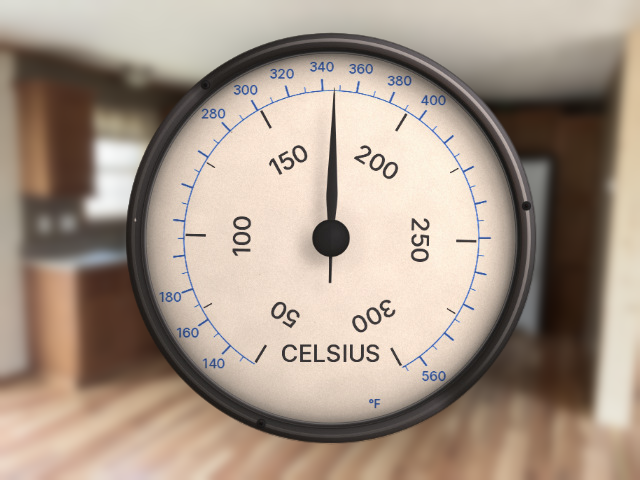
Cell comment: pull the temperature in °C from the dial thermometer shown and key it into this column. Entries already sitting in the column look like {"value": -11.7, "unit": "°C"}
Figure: {"value": 175, "unit": "°C"}
